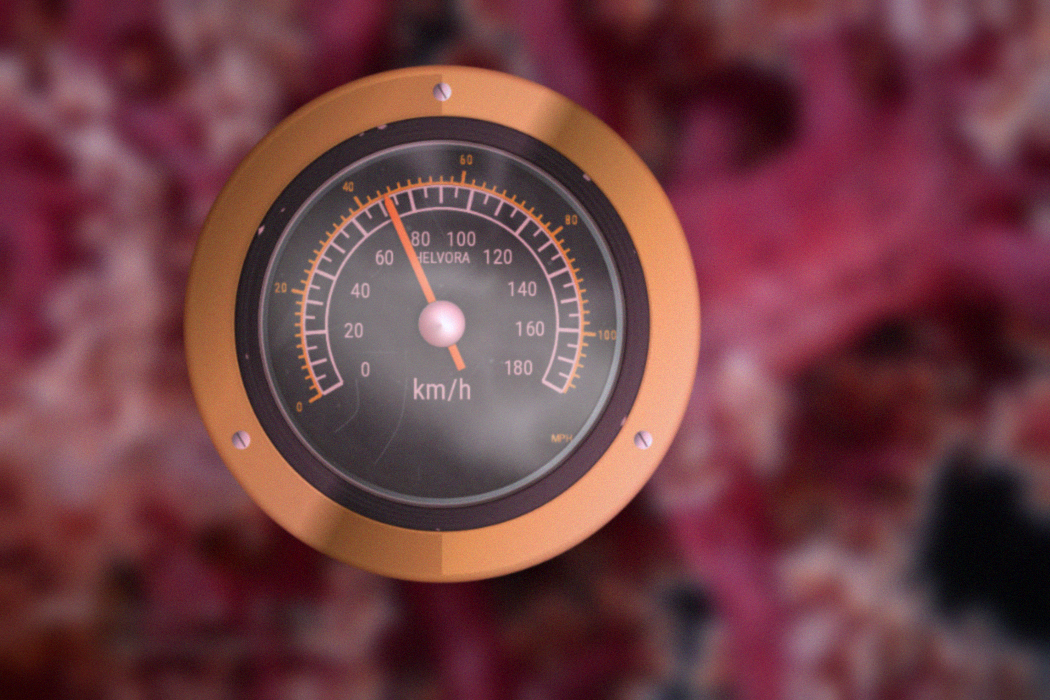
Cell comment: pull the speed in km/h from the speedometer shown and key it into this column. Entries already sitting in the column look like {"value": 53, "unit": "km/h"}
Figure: {"value": 72.5, "unit": "km/h"}
